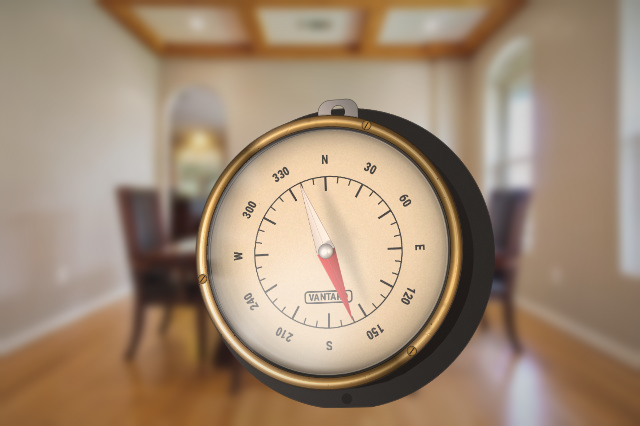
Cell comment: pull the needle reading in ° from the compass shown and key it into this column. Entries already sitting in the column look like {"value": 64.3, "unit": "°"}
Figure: {"value": 160, "unit": "°"}
